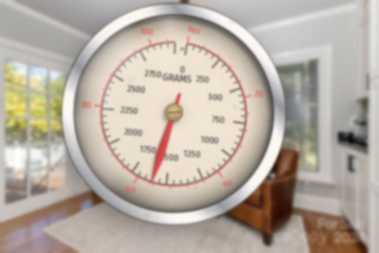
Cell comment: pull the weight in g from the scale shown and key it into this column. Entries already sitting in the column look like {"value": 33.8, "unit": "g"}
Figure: {"value": 1600, "unit": "g"}
